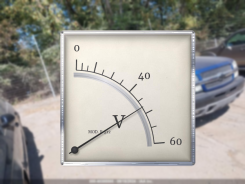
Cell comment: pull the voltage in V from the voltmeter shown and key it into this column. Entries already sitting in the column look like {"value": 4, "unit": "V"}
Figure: {"value": 47.5, "unit": "V"}
